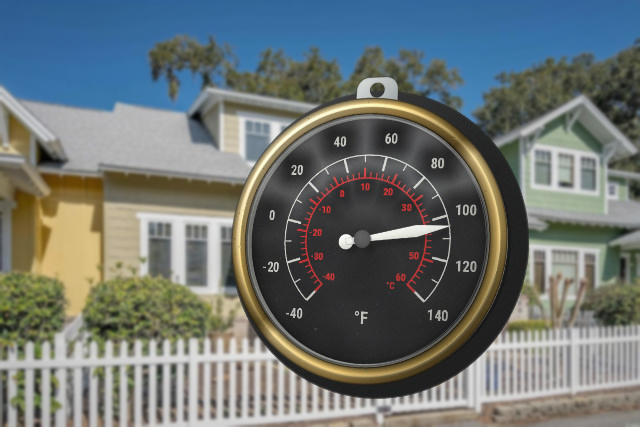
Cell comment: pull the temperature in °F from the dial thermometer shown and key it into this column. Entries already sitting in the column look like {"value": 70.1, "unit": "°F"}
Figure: {"value": 105, "unit": "°F"}
